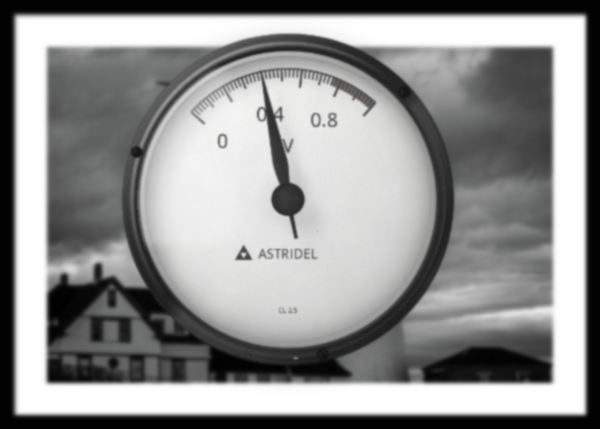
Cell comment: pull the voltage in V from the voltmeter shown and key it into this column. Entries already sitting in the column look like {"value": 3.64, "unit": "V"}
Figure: {"value": 0.4, "unit": "V"}
